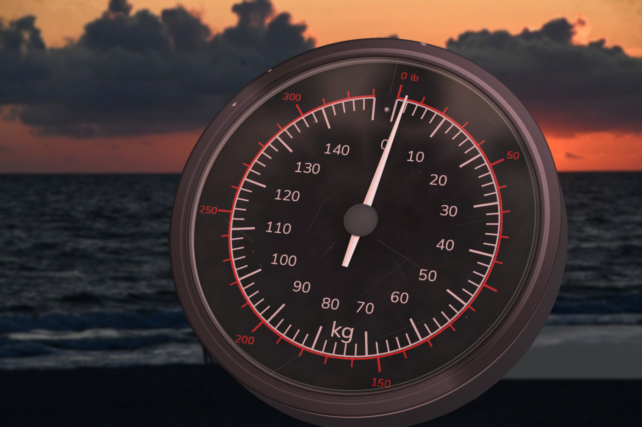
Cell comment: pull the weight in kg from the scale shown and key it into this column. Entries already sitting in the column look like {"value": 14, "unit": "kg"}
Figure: {"value": 2, "unit": "kg"}
